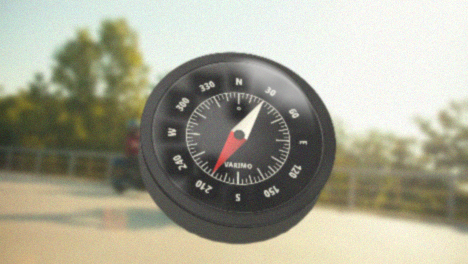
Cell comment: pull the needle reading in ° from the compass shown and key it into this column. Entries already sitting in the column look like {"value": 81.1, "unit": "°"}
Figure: {"value": 210, "unit": "°"}
